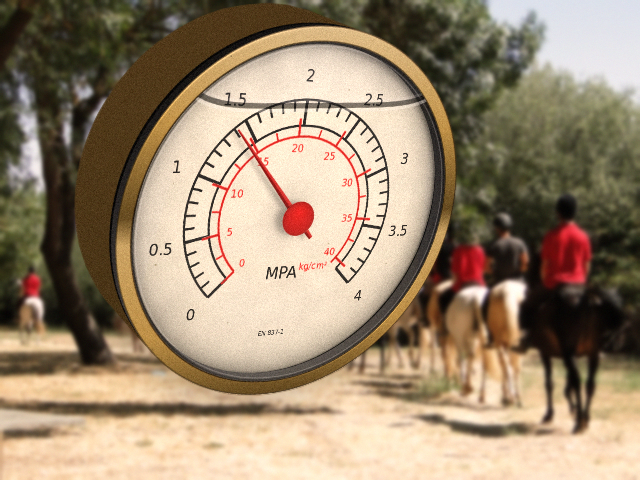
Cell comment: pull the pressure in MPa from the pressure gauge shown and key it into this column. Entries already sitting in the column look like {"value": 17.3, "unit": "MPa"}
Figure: {"value": 1.4, "unit": "MPa"}
